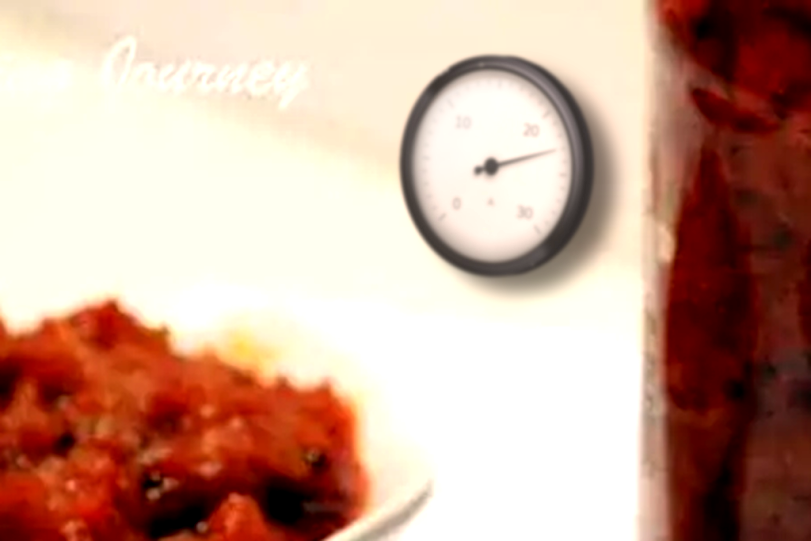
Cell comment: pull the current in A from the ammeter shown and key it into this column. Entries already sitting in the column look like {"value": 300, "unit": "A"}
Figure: {"value": 23, "unit": "A"}
